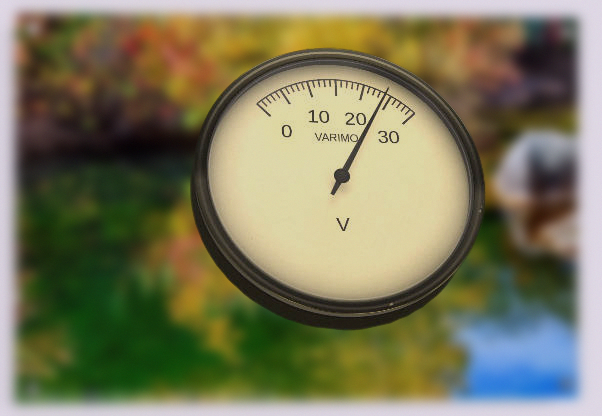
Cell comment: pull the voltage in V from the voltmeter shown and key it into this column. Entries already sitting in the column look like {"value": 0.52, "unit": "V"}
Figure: {"value": 24, "unit": "V"}
